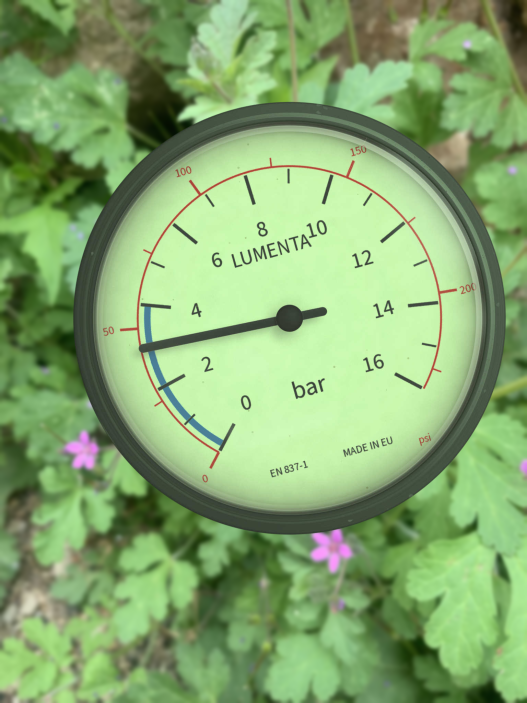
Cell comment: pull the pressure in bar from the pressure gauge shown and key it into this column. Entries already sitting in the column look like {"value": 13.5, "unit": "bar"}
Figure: {"value": 3, "unit": "bar"}
